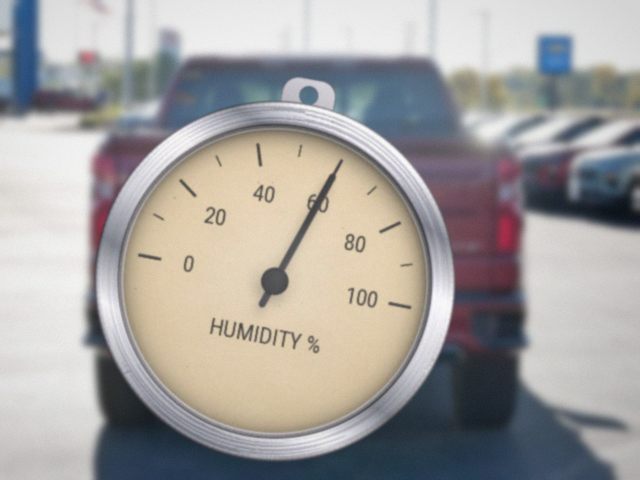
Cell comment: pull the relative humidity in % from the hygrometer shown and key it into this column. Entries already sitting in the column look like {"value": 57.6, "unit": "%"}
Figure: {"value": 60, "unit": "%"}
